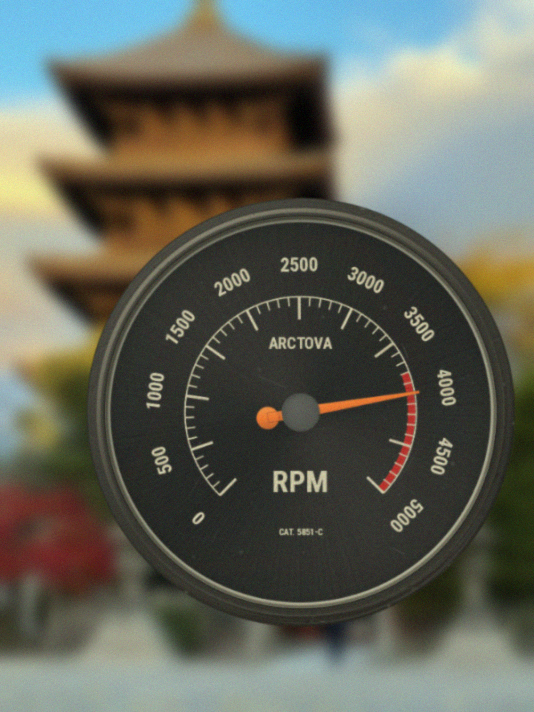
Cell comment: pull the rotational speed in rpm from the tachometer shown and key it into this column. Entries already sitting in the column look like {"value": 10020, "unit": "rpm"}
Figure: {"value": 4000, "unit": "rpm"}
